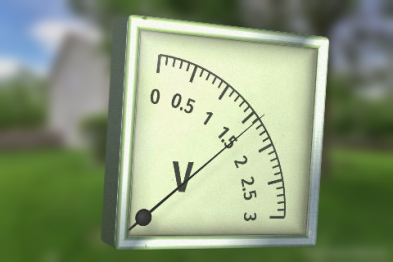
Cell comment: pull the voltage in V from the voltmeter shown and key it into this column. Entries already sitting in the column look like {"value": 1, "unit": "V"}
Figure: {"value": 1.6, "unit": "V"}
